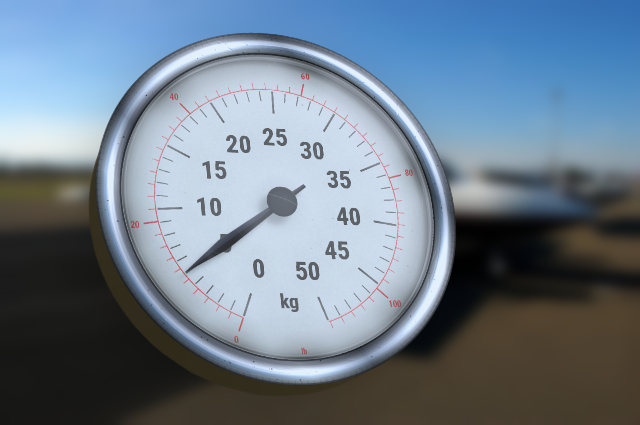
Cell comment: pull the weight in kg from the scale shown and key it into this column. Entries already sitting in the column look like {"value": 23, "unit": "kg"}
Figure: {"value": 5, "unit": "kg"}
